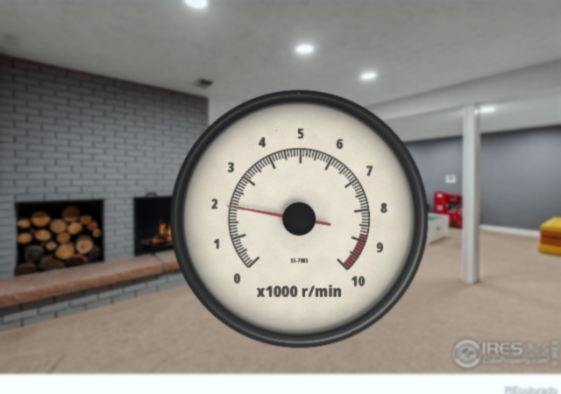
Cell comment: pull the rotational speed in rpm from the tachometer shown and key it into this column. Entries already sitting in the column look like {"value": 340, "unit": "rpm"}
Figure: {"value": 2000, "unit": "rpm"}
